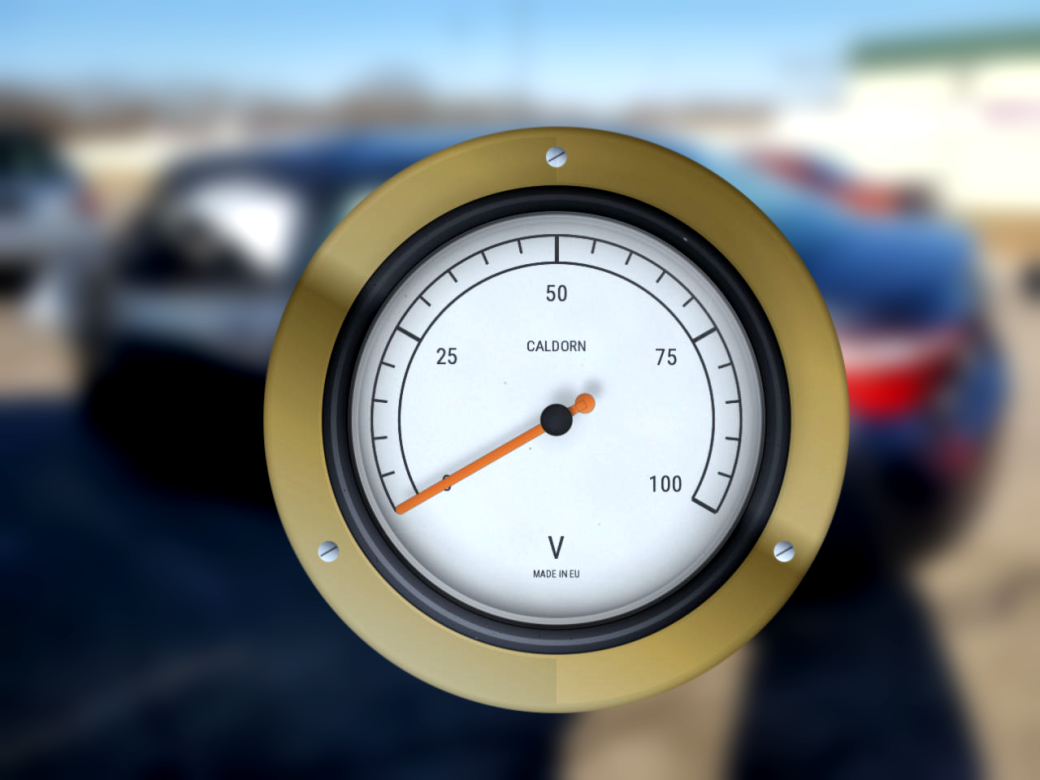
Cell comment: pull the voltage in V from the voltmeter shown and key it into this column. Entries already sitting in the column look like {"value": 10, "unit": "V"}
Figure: {"value": 0, "unit": "V"}
